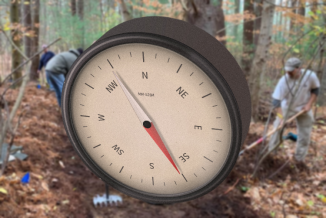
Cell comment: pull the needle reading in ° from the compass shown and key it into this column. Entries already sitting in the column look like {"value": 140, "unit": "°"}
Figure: {"value": 150, "unit": "°"}
